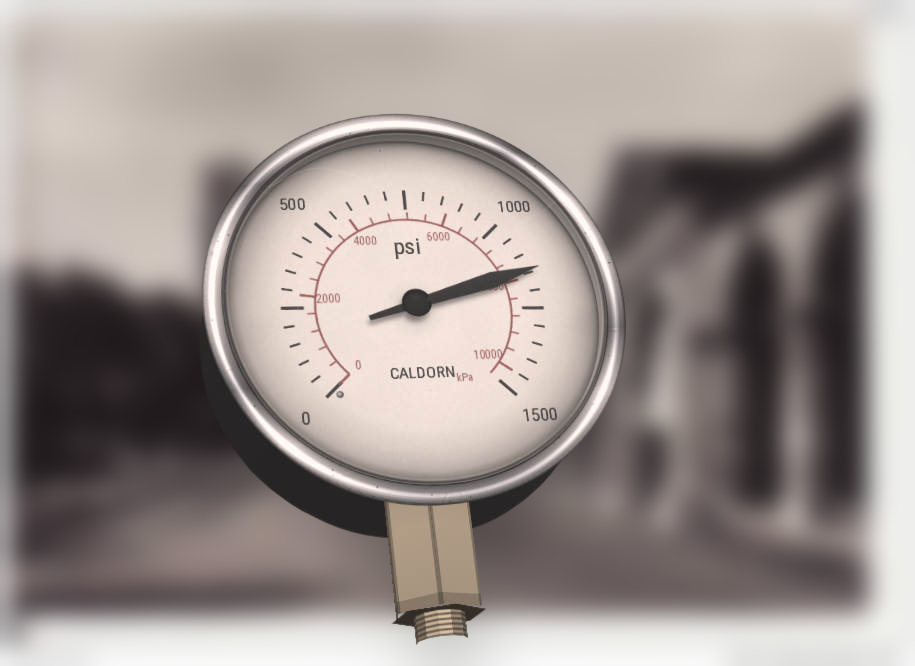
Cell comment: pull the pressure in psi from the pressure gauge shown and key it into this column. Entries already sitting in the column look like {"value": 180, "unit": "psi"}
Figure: {"value": 1150, "unit": "psi"}
